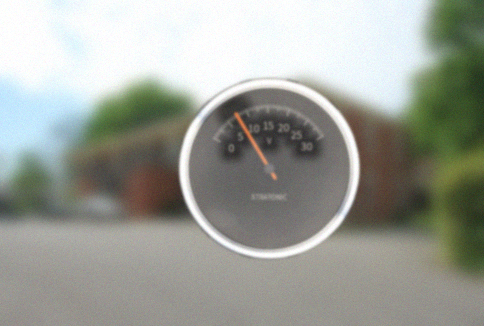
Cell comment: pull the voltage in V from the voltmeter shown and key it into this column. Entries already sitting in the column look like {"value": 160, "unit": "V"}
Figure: {"value": 7.5, "unit": "V"}
